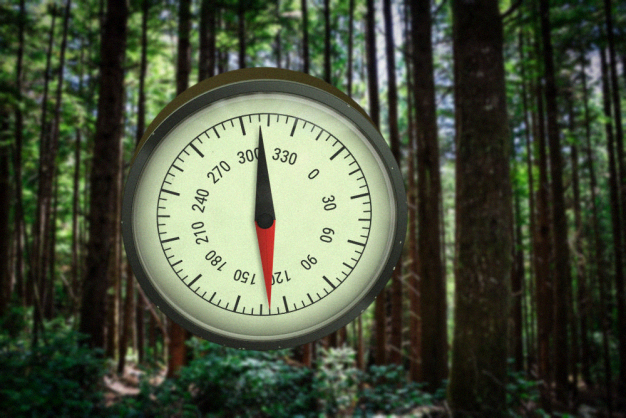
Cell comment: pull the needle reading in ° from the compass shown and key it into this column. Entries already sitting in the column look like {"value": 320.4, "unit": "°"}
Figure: {"value": 130, "unit": "°"}
